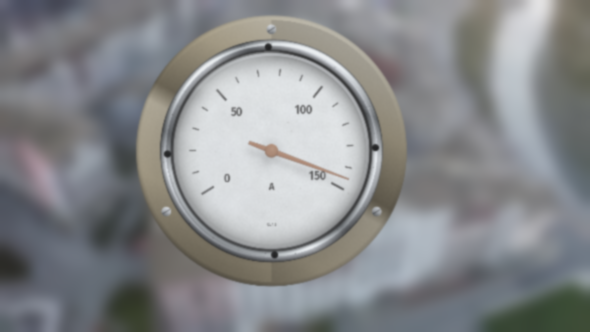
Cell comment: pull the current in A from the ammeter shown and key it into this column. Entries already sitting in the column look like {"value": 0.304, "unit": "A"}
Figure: {"value": 145, "unit": "A"}
